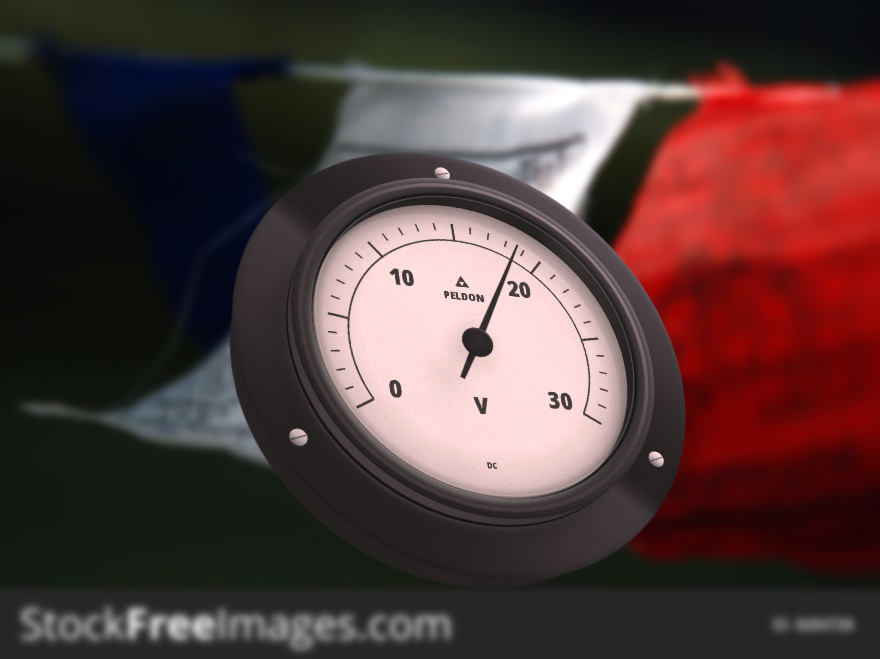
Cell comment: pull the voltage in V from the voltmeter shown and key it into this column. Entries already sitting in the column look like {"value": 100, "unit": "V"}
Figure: {"value": 18.5, "unit": "V"}
